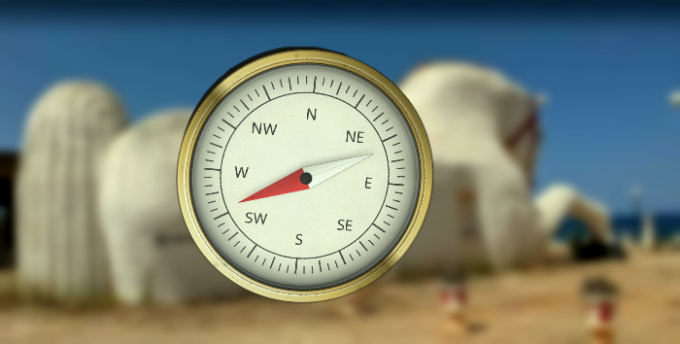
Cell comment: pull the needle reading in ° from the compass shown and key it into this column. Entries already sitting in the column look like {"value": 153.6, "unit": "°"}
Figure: {"value": 245, "unit": "°"}
